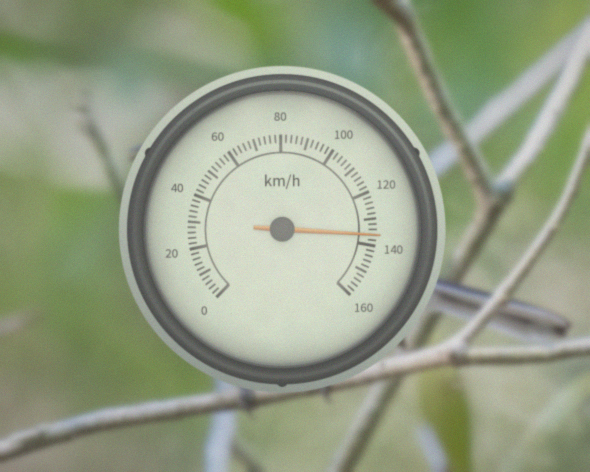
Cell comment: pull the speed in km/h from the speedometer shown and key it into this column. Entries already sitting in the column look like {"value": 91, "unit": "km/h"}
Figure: {"value": 136, "unit": "km/h"}
